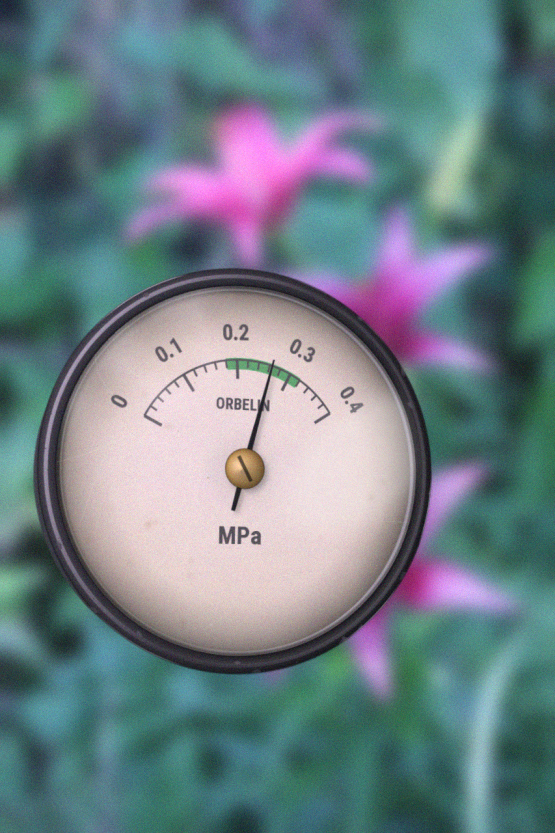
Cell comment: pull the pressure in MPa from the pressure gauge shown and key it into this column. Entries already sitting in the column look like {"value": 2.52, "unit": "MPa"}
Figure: {"value": 0.26, "unit": "MPa"}
